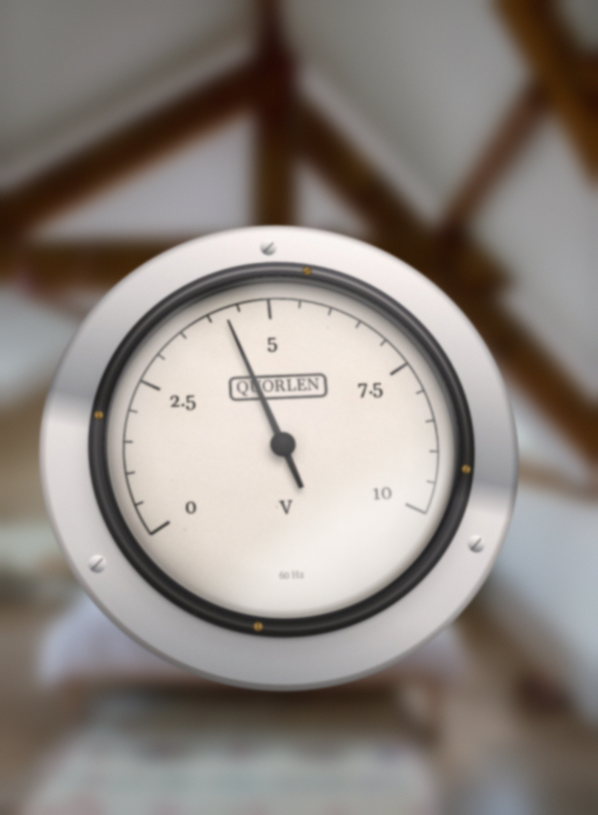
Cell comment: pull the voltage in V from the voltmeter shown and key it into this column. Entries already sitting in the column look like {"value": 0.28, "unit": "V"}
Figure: {"value": 4.25, "unit": "V"}
